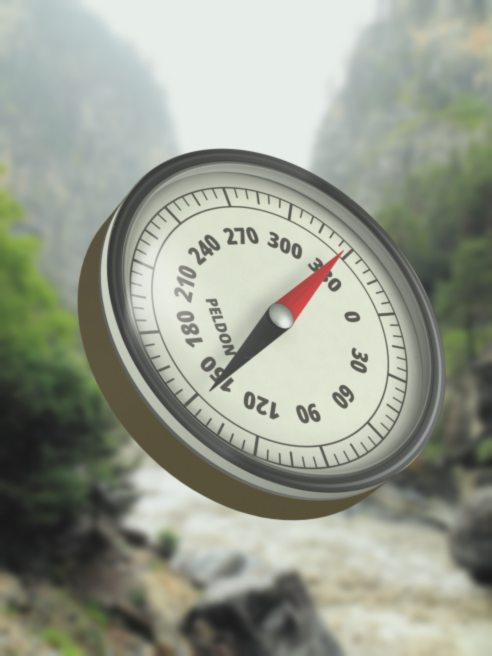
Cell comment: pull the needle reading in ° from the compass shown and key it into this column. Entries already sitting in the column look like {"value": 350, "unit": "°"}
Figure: {"value": 327.5, "unit": "°"}
